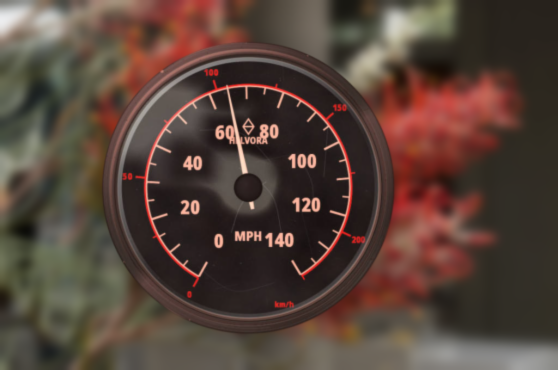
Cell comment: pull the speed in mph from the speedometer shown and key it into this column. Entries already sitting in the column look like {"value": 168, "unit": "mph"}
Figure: {"value": 65, "unit": "mph"}
